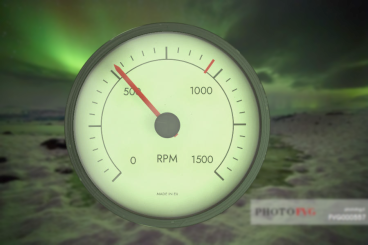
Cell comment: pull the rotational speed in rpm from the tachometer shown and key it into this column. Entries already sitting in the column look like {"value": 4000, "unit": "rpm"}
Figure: {"value": 525, "unit": "rpm"}
